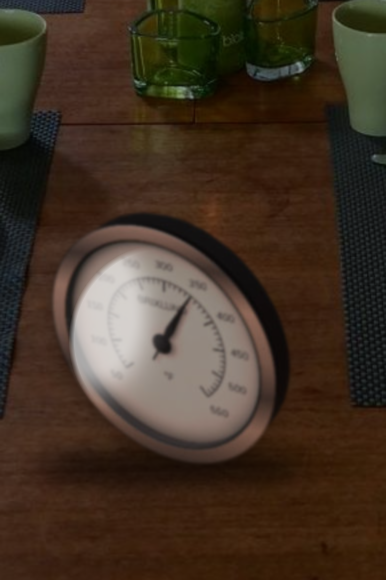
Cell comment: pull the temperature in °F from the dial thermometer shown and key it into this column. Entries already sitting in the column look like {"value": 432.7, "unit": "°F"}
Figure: {"value": 350, "unit": "°F"}
